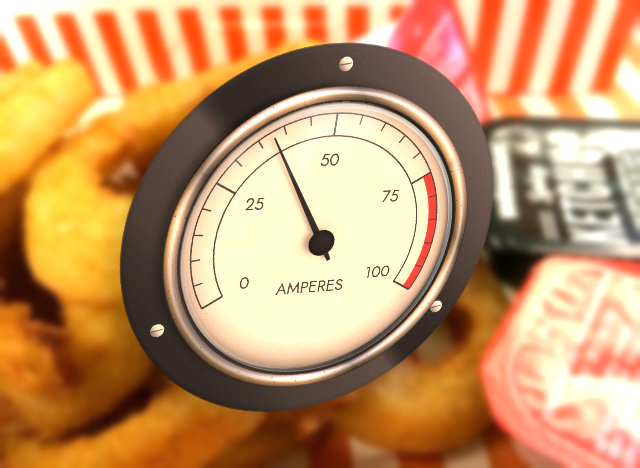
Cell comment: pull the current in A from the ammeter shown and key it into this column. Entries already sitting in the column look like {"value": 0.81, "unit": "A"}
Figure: {"value": 37.5, "unit": "A"}
